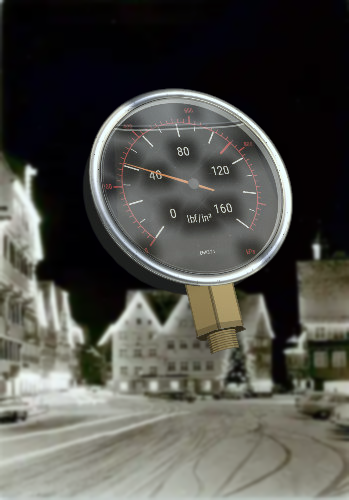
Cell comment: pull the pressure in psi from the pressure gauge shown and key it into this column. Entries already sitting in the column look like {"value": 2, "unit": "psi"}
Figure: {"value": 40, "unit": "psi"}
